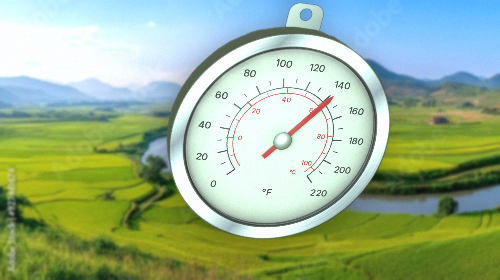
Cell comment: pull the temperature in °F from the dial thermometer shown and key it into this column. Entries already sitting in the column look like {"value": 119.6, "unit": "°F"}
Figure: {"value": 140, "unit": "°F"}
